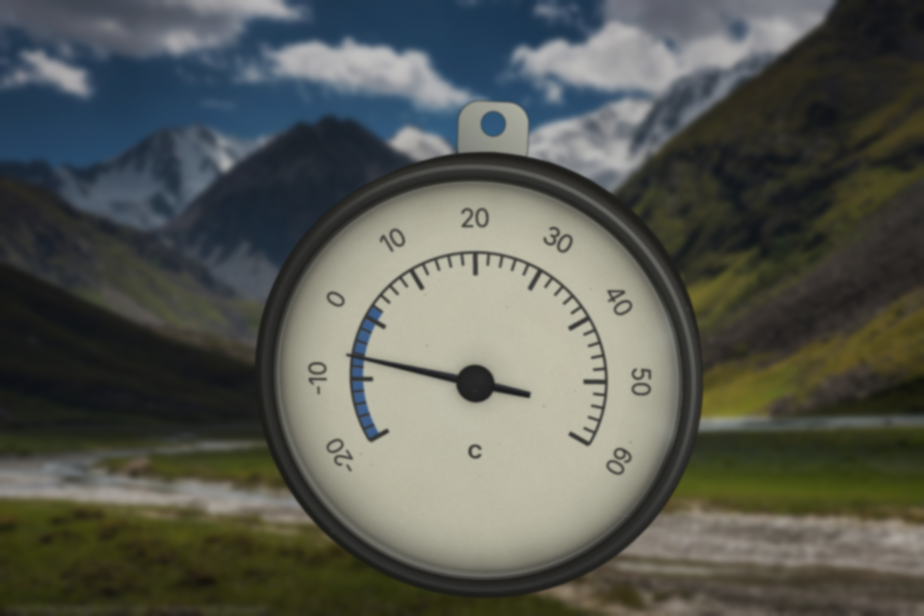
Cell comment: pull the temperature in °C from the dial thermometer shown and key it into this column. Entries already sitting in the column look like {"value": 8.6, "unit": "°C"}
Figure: {"value": -6, "unit": "°C"}
